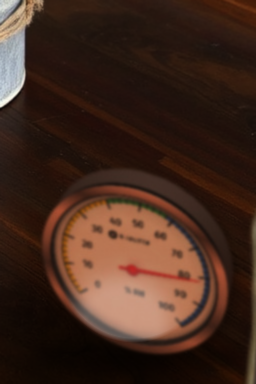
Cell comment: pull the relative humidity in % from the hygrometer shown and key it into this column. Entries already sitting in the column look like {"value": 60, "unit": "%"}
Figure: {"value": 80, "unit": "%"}
